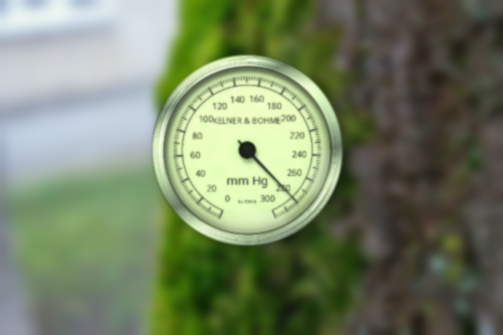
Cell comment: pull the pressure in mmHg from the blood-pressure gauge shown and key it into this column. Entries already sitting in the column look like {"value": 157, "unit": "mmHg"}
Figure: {"value": 280, "unit": "mmHg"}
